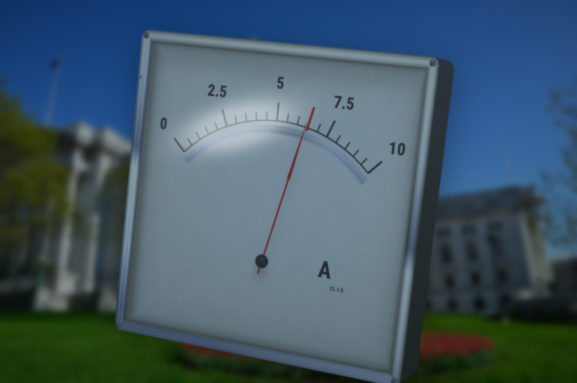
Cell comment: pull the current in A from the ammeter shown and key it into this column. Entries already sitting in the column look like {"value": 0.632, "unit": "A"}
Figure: {"value": 6.5, "unit": "A"}
